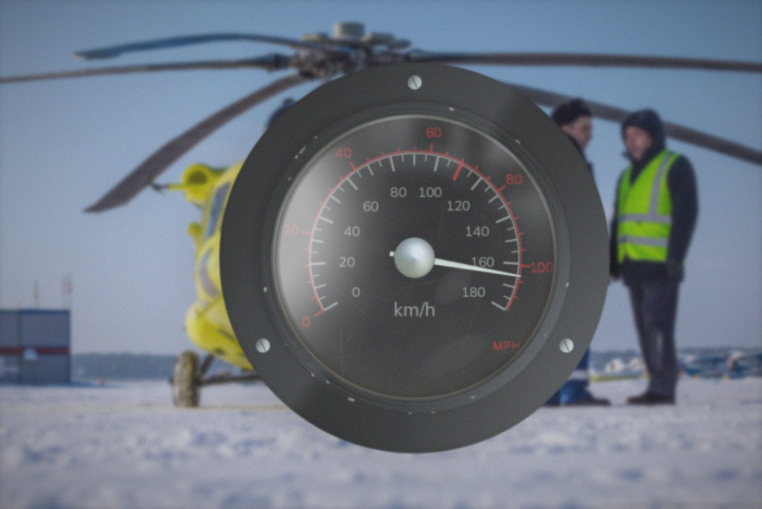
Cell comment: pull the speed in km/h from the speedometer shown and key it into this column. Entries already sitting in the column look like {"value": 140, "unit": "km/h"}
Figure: {"value": 165, "unit": "km/h"}
